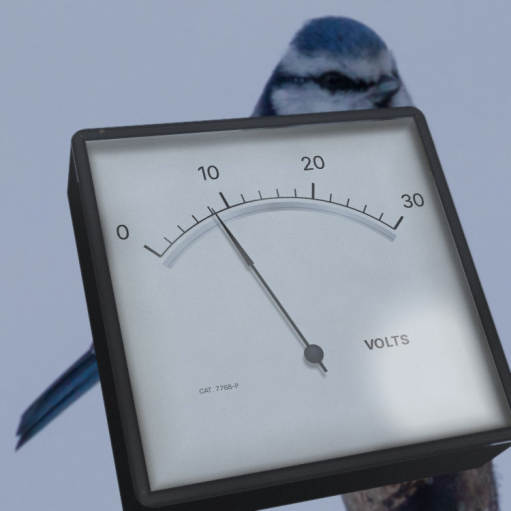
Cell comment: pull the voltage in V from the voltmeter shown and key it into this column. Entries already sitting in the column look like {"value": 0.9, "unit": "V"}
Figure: {"value": 8, "unit": "V"}
